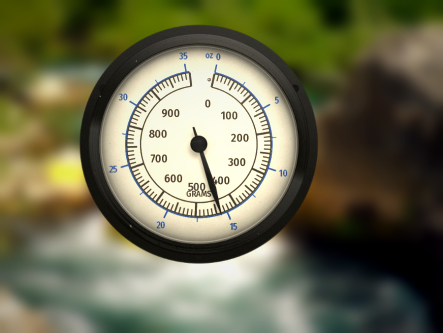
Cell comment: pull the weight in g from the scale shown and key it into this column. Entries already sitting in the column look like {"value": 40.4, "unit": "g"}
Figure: {"value": 440, "unit": "g"}
